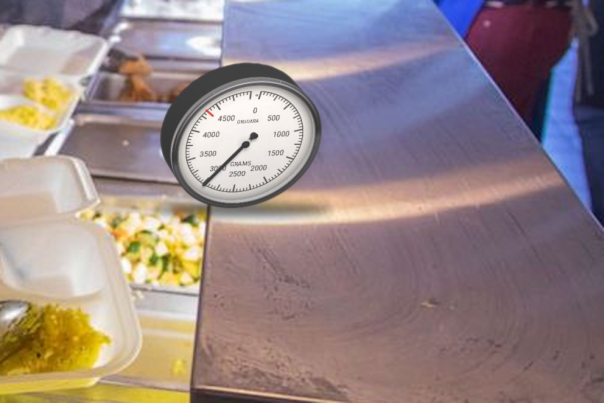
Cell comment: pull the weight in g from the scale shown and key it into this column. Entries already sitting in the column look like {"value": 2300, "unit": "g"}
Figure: {"value": 3000, "unit": "g"}
